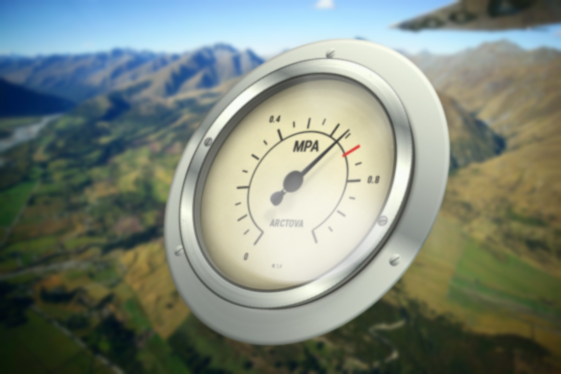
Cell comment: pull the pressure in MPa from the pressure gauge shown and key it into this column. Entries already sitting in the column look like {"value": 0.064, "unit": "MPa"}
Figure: {"value": 0.65, "unit": "MPa"}
